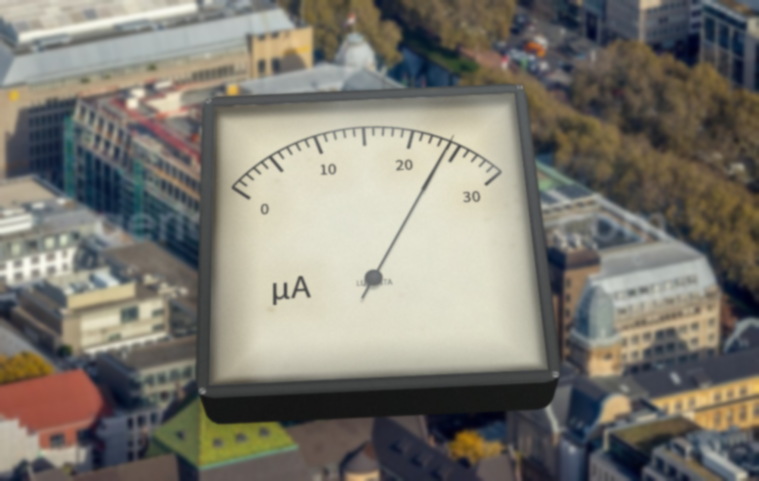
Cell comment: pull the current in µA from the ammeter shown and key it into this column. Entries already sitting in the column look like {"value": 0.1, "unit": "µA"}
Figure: {"value": 24, "unit": "µA"}
